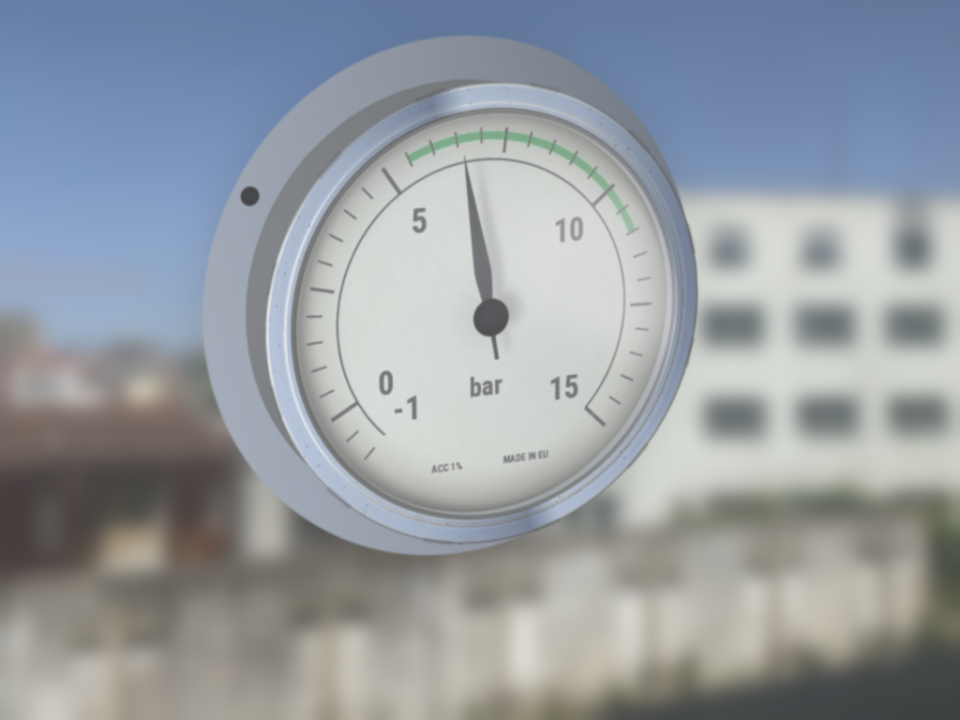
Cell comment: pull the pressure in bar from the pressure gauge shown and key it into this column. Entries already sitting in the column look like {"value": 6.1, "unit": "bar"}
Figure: {"value": 6.5, "unit": "bar"}
